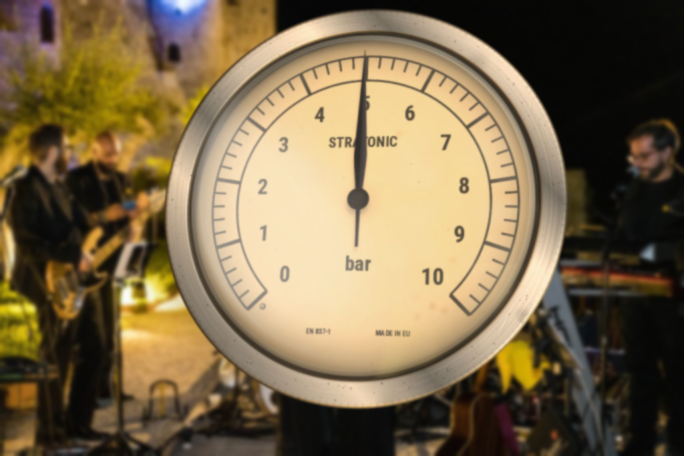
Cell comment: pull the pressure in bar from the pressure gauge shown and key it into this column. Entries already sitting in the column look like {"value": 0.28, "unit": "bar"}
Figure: {"value": 5, "unit": "bar"}
